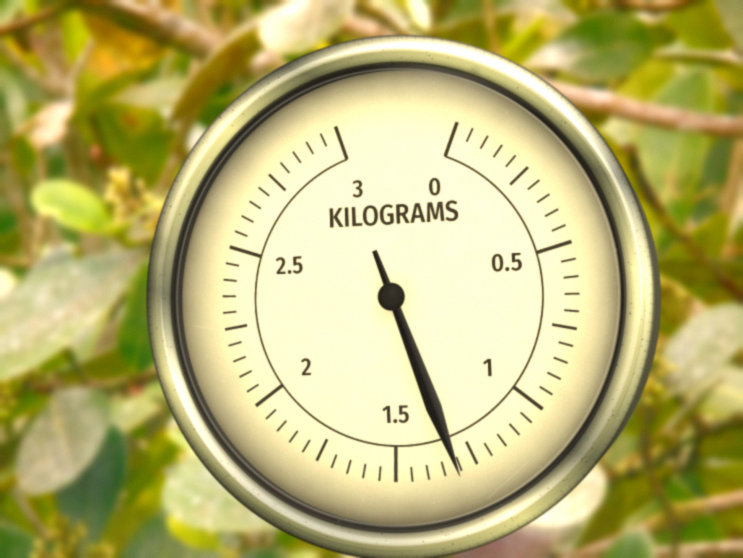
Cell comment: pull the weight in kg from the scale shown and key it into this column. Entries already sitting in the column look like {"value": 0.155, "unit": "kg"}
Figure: {"value": 1.3, "unit": "kg"}
